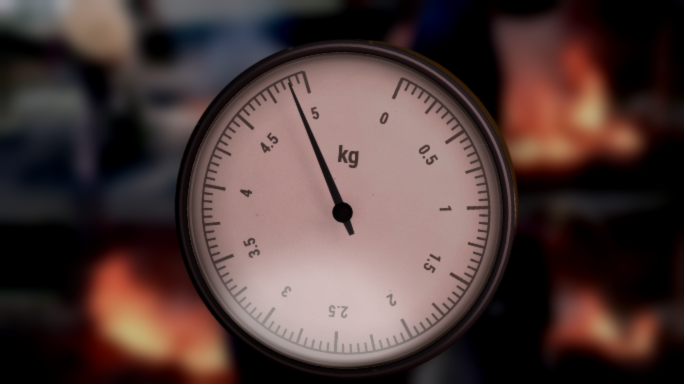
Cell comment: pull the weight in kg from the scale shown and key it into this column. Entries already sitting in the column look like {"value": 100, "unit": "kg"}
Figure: {"value": 4.9, "unit": "kg"}
